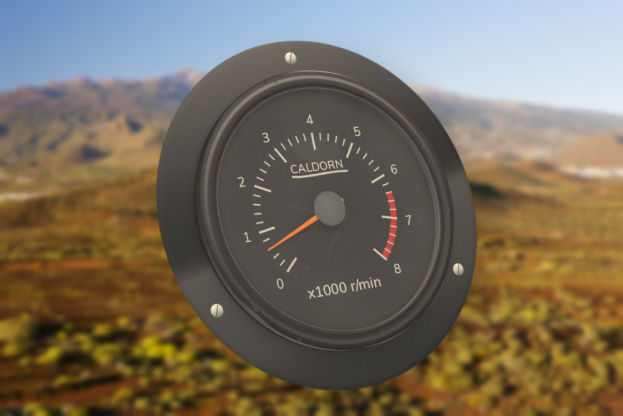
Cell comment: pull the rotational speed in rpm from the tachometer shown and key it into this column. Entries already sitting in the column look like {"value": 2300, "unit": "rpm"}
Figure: {"value": 600, "unit": "rpm"}
